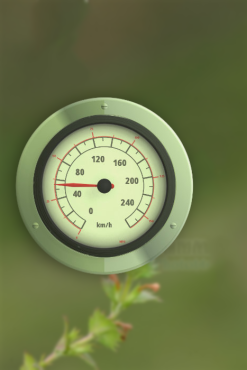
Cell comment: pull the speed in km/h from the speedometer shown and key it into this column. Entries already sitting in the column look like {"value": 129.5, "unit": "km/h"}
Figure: {"value": 55, "unit": "km/h"}
